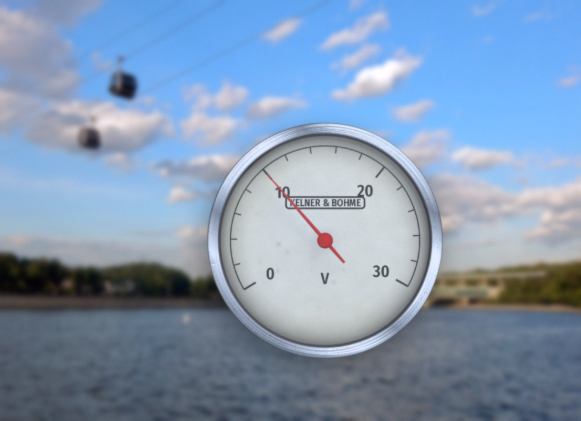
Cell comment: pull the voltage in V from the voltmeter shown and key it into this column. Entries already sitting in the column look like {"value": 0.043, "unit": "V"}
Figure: {"value": 10, "unit": "V"}
